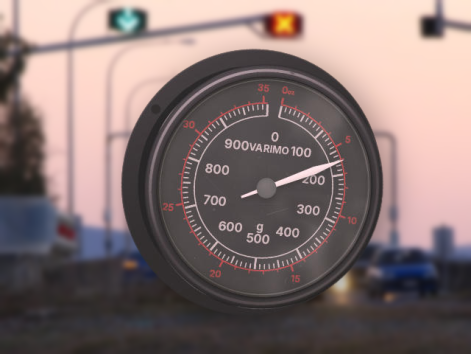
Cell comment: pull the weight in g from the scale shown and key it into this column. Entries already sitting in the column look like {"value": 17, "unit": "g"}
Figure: {"value": 170, "unit": "g"}
